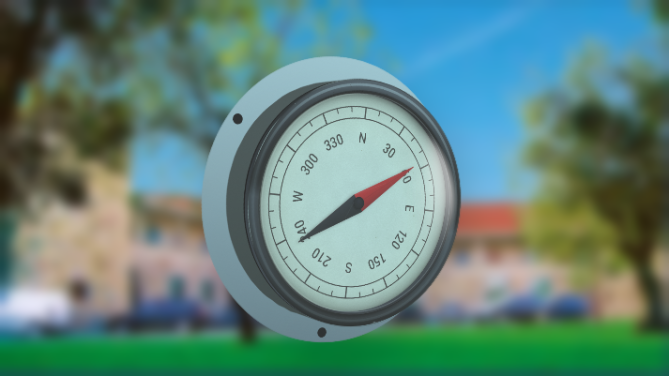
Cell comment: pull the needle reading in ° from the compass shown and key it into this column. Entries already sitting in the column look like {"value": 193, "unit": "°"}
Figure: {"value": 55, "unit": "°"}
